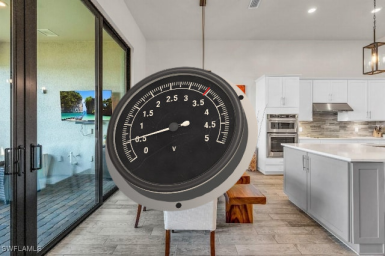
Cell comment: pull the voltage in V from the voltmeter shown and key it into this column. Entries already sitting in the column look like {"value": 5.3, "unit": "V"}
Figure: {"value": 0.5, "unit": "V"}
